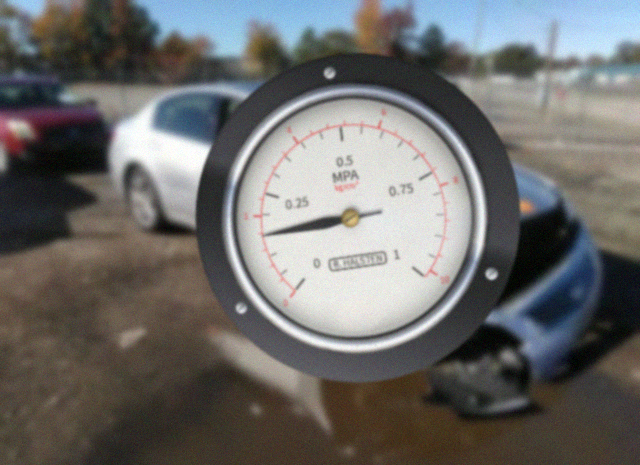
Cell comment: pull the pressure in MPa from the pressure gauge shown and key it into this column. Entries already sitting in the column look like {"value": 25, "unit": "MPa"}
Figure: {"value": 0.15, "unit": "MPa"}
